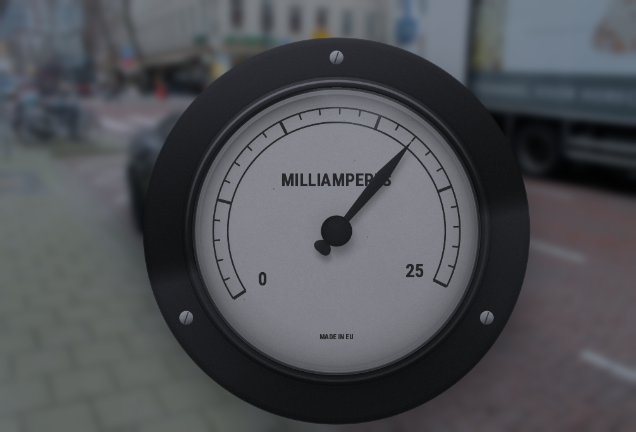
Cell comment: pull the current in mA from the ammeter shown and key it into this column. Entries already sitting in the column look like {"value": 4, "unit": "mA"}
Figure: {"value": 17, "unit": "mA"}
